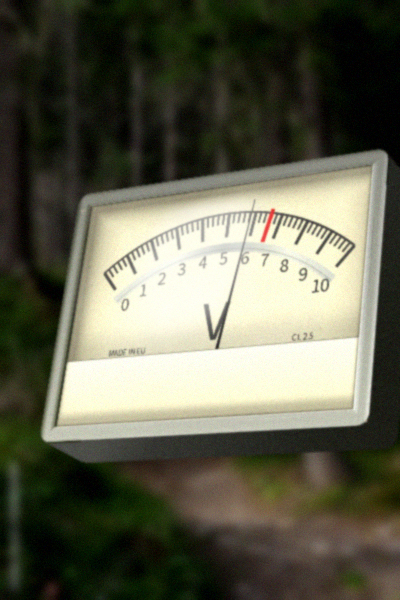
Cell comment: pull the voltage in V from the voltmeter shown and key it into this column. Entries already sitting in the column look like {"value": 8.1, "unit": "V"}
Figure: {"value": 6, "unit": "V"}
